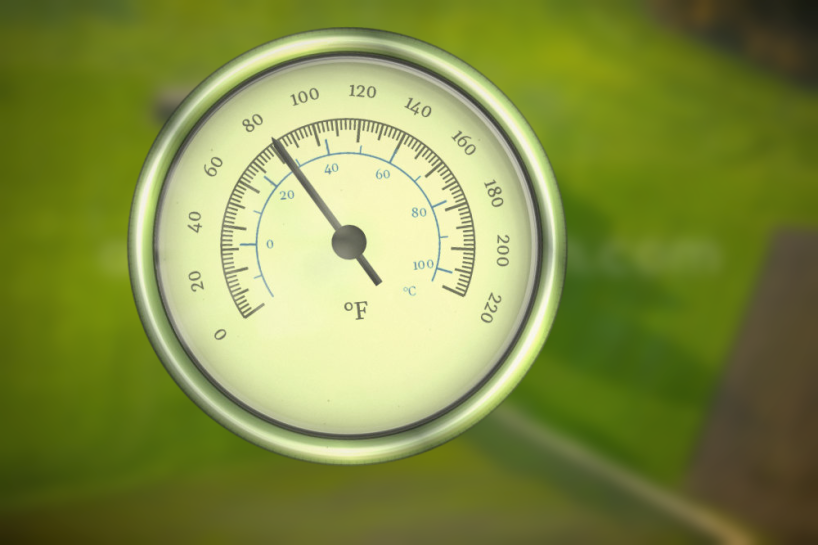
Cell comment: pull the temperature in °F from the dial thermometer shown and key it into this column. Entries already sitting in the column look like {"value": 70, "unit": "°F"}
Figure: {"value": 82, "unit": "°F"}
